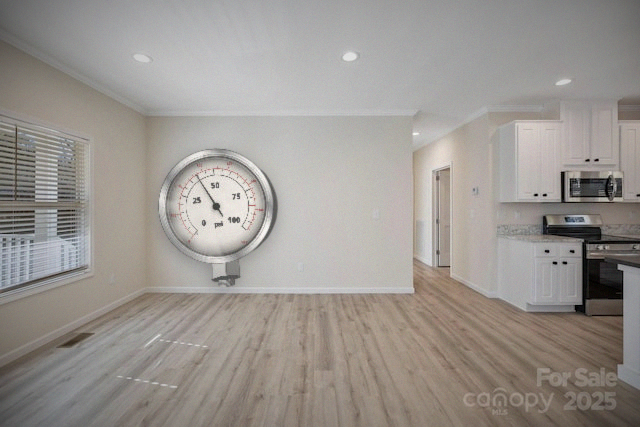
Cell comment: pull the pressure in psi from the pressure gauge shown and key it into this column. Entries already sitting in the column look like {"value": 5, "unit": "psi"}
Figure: {"value": 40, "unit": "psi"}
